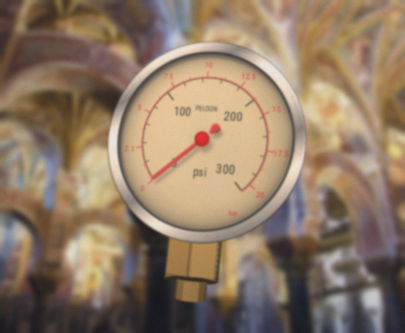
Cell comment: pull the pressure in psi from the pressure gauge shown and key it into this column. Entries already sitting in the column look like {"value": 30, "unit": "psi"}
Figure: {"value": 0, "unit": "psi"}
